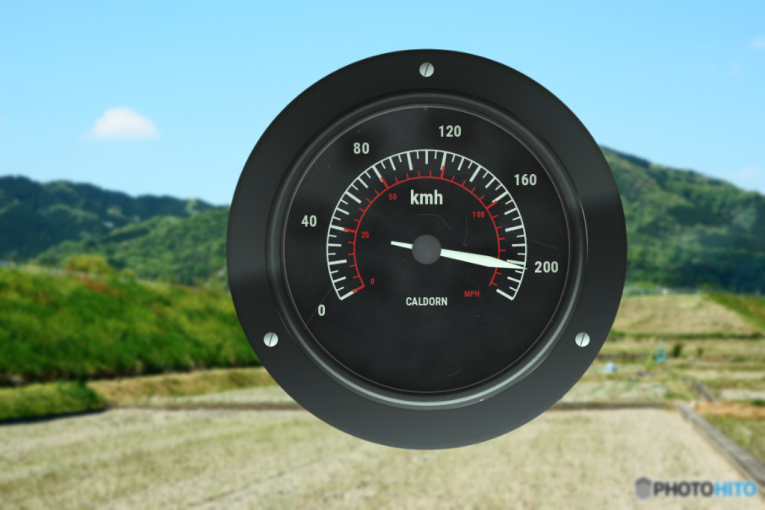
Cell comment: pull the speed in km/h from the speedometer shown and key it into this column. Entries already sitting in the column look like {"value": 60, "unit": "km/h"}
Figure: {"value": 202.5, "unit": "km/h"}
